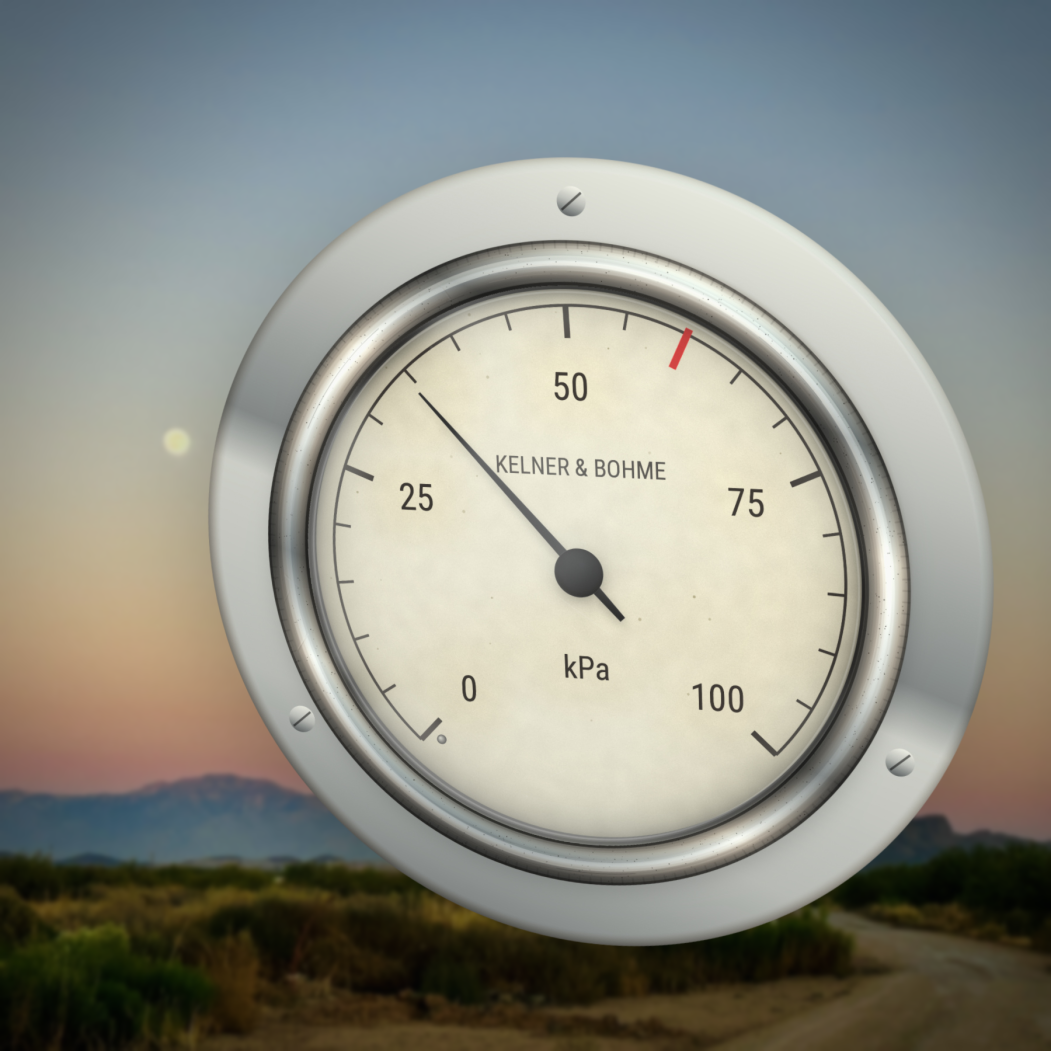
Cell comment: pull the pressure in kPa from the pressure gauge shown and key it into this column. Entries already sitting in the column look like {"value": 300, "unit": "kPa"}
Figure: {"value": 35, "unit": "kPa"}
